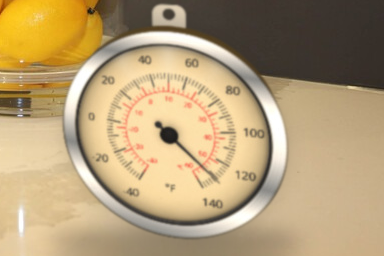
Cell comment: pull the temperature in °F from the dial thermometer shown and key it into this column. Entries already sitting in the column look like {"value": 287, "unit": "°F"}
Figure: {"value": 130, "unit": "°F"}
